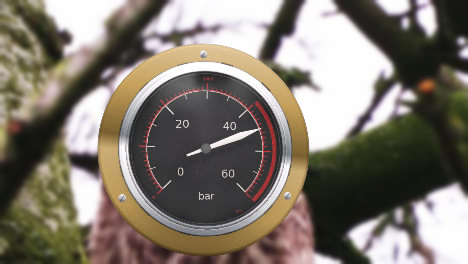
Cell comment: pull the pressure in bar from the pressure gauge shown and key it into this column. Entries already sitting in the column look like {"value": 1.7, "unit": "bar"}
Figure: {"value": 45, "unit": "bar"}
